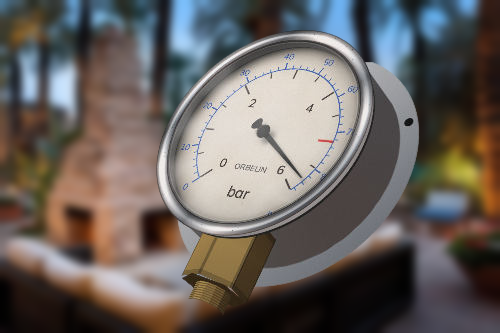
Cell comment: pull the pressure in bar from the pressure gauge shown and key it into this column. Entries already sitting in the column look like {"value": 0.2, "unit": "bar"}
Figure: {"value": 5.75, "unit": "bar"}
